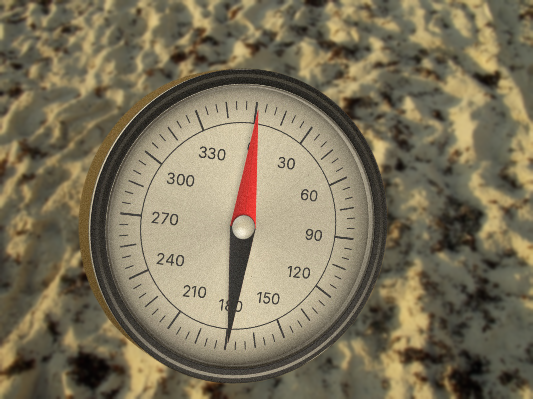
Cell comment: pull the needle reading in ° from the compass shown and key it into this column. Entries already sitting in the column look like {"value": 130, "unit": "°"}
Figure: {"value": 0, "unit": "°"}
